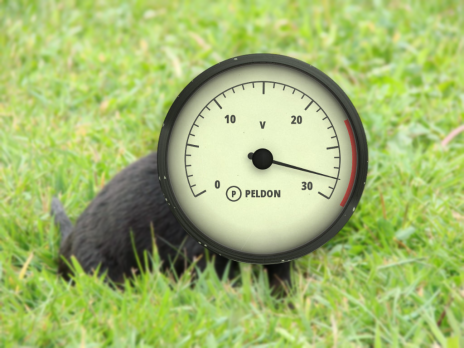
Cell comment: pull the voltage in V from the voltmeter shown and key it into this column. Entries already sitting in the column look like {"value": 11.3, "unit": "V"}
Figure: {"value": 28, "unit": "V"}
